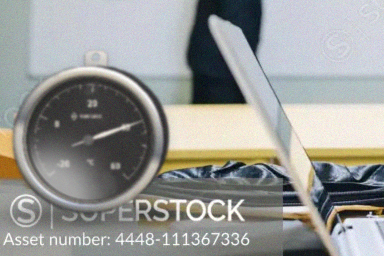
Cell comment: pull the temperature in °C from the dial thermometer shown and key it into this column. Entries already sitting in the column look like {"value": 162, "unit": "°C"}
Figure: {"value": 40, "unit": "°C"}
